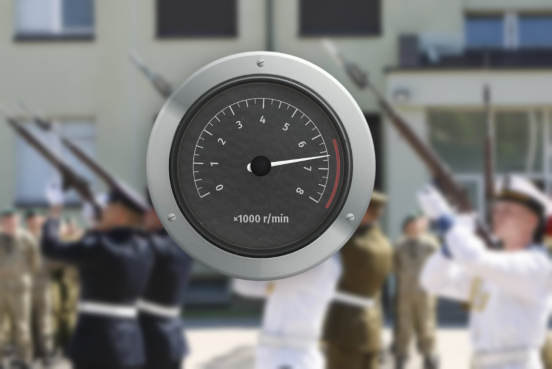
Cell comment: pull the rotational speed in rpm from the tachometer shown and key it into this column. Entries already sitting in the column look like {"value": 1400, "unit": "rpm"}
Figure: {"value": 6625, "unit": "rpm"}
